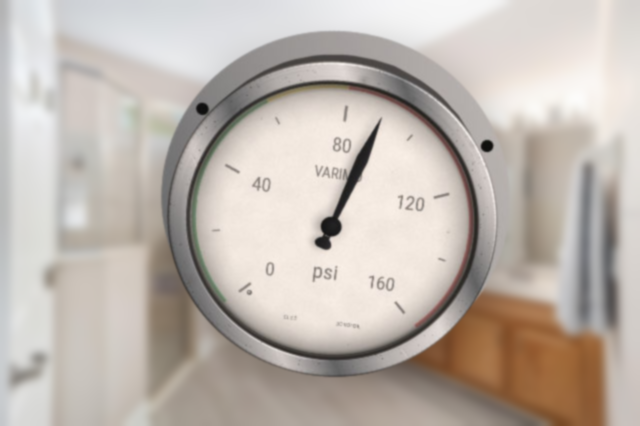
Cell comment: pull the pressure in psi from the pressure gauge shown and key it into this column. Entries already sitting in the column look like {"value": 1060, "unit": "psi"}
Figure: {"value": 90, "unit": "psi"}
